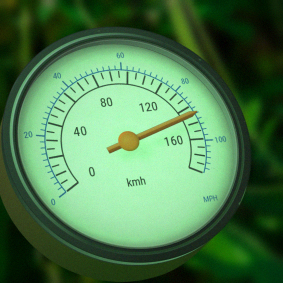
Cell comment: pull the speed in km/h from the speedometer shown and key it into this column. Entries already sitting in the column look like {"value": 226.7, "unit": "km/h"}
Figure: {"value": 145, "unit": "km/h"}
